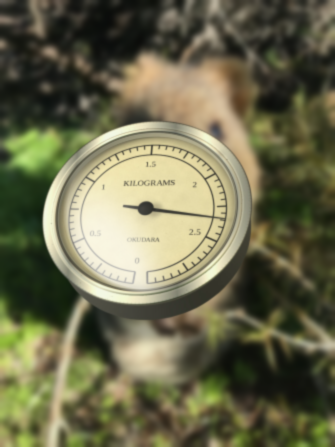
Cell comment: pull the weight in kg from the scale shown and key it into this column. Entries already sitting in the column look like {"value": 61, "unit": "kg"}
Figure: {"value": 2.35, "unit": "kg"}
